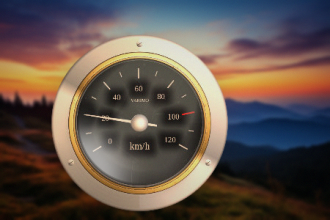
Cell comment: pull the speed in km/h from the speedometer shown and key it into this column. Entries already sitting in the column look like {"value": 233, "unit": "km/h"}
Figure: {"value": 20, "unit": "km/h"}
